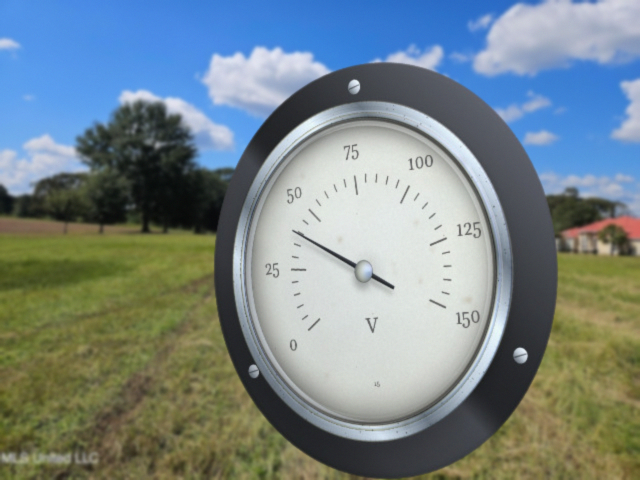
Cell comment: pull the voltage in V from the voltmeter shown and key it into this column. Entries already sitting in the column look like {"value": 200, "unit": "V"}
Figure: {"value": 40, "unit": "V"}
